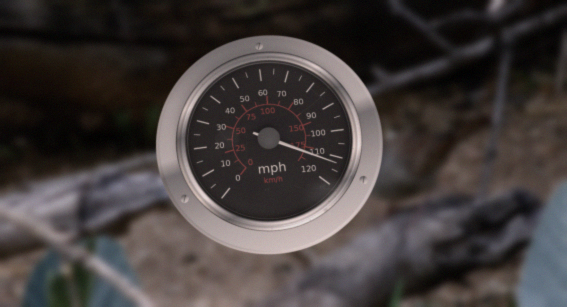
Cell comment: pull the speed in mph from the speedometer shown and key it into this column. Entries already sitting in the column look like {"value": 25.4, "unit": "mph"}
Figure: {"value": 112.5, "unit": "mph"}
